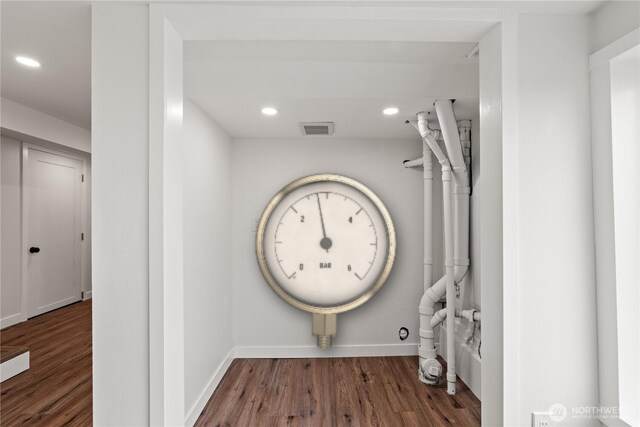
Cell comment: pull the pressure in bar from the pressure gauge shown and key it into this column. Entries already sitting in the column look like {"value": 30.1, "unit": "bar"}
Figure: {"value": 2.75, "unit": "bar"}
